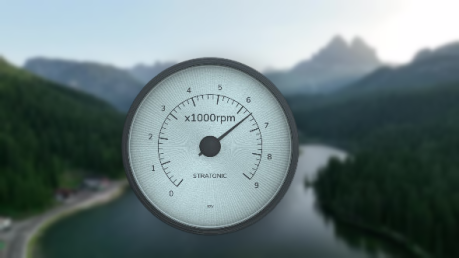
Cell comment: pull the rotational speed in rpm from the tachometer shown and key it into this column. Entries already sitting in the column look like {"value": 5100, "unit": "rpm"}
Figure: {"value": 6400, "unit": "rpm"}
